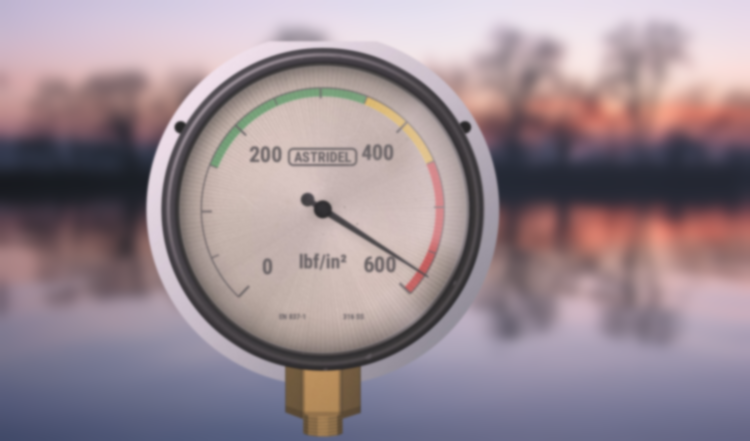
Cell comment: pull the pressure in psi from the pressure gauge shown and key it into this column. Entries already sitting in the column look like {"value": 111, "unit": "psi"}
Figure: {"value": 575, "unit": "psi"}
